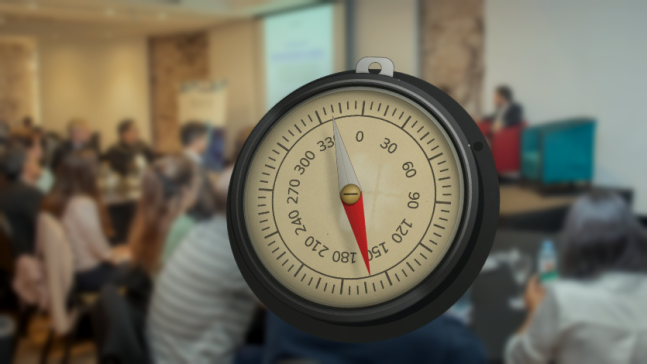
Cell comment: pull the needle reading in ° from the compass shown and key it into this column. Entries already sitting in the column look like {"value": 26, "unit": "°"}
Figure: {"value": 160, "unit": "°"}
